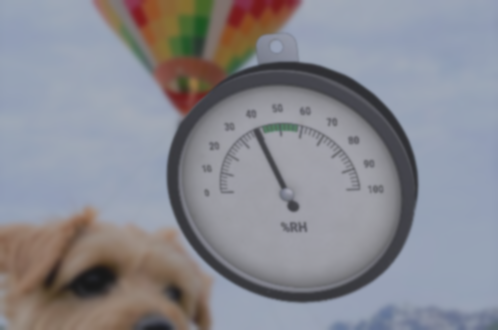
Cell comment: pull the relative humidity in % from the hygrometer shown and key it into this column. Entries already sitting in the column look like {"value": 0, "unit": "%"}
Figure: {"value": 40, "unit": "%"}
